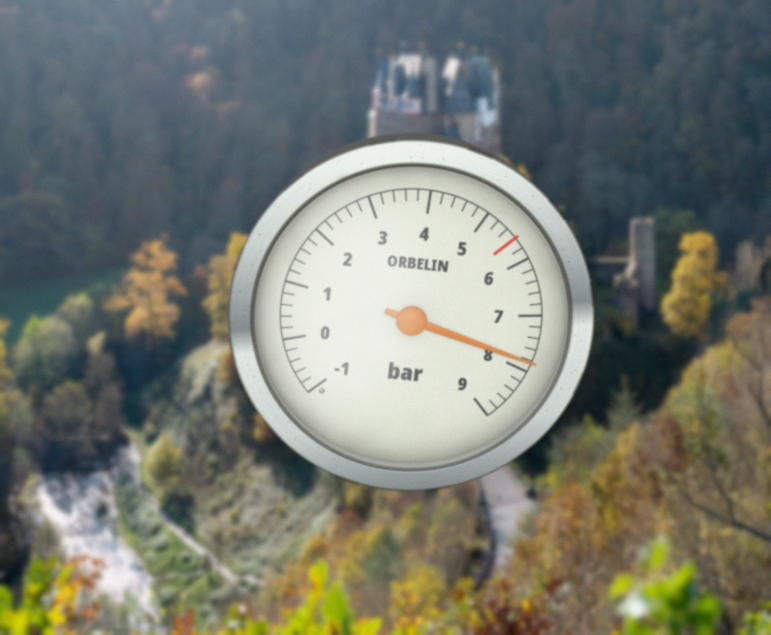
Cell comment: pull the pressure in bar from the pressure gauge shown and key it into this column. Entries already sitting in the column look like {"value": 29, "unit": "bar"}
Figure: {"value": 7.8, "unit": "bar"}
